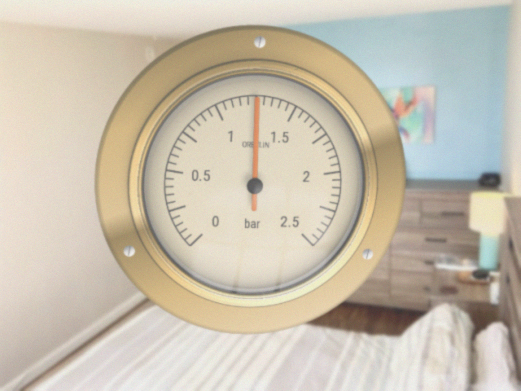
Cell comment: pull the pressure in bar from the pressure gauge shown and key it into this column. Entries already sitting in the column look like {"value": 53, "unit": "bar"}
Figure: {"value": 1.25, "unit": "bar"}
